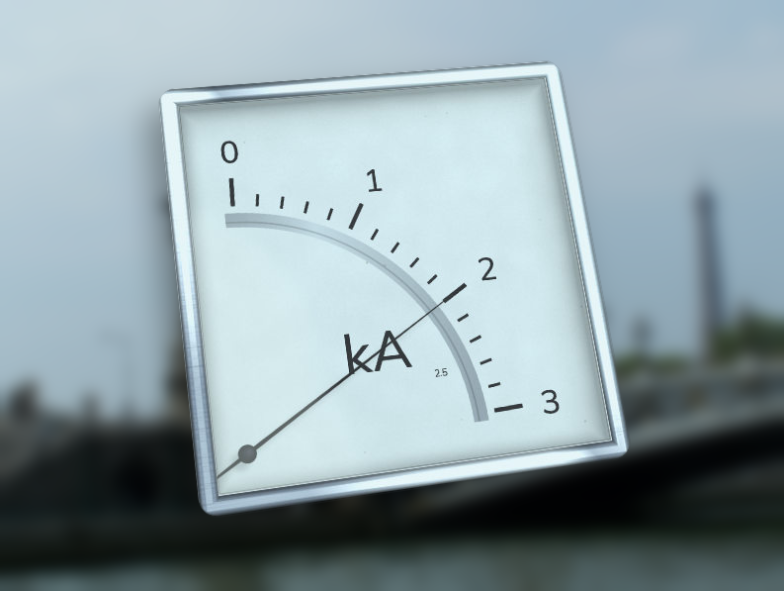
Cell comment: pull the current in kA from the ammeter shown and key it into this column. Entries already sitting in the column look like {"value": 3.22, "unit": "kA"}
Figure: {"value": 2, "unit": "kA"}
